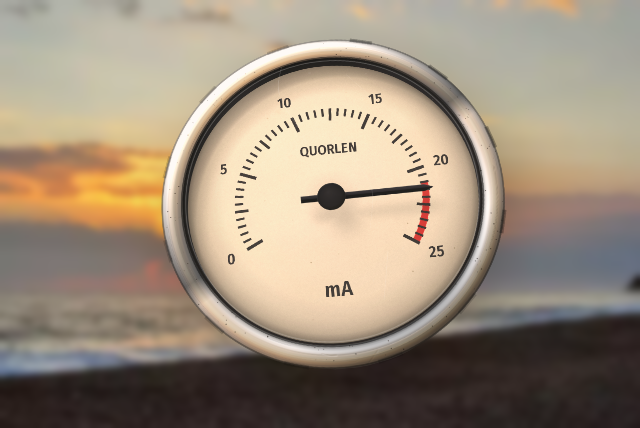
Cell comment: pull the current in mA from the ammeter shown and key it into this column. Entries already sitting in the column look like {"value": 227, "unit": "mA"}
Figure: {"value": 21.5, "unit": "mA"}
